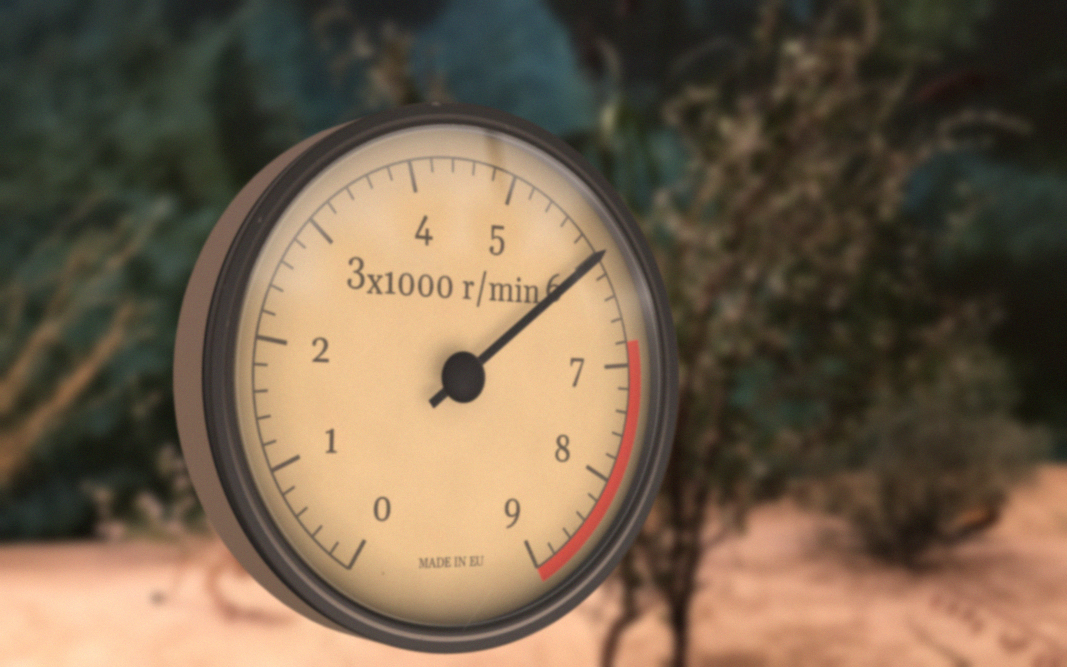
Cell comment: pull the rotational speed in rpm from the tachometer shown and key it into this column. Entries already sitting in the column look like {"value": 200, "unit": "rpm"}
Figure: {"value": 6000, "unit": "rpm"}
